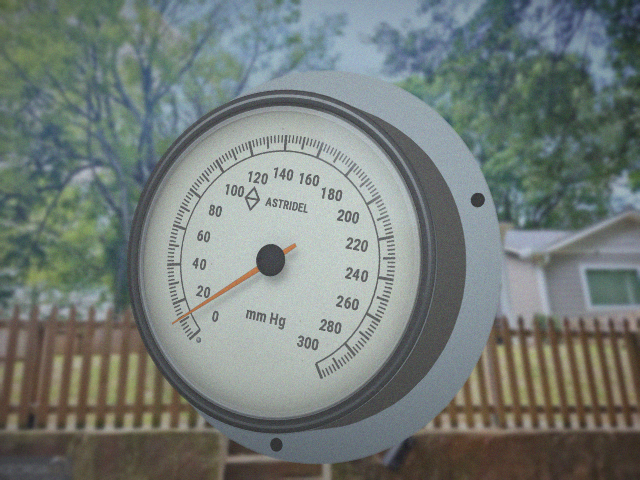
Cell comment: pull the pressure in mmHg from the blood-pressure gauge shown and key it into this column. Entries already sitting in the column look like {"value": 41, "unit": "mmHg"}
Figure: {"value": 10, "unit": "mmHg"}
